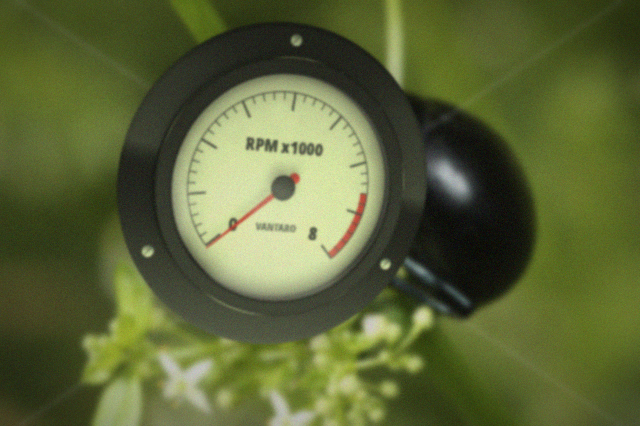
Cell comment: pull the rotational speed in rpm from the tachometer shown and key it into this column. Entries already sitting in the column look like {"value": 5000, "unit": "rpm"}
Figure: {"value": 0, "unit": "rpm"}
